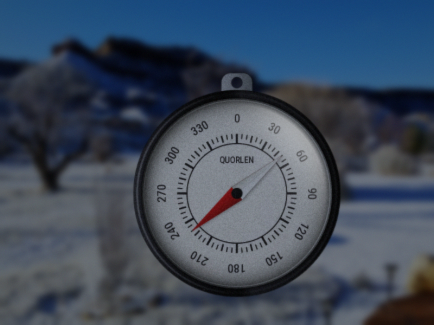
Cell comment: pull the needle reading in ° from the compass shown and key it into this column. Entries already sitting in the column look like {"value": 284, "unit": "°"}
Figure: {"value": 230, "unit": "°"}
